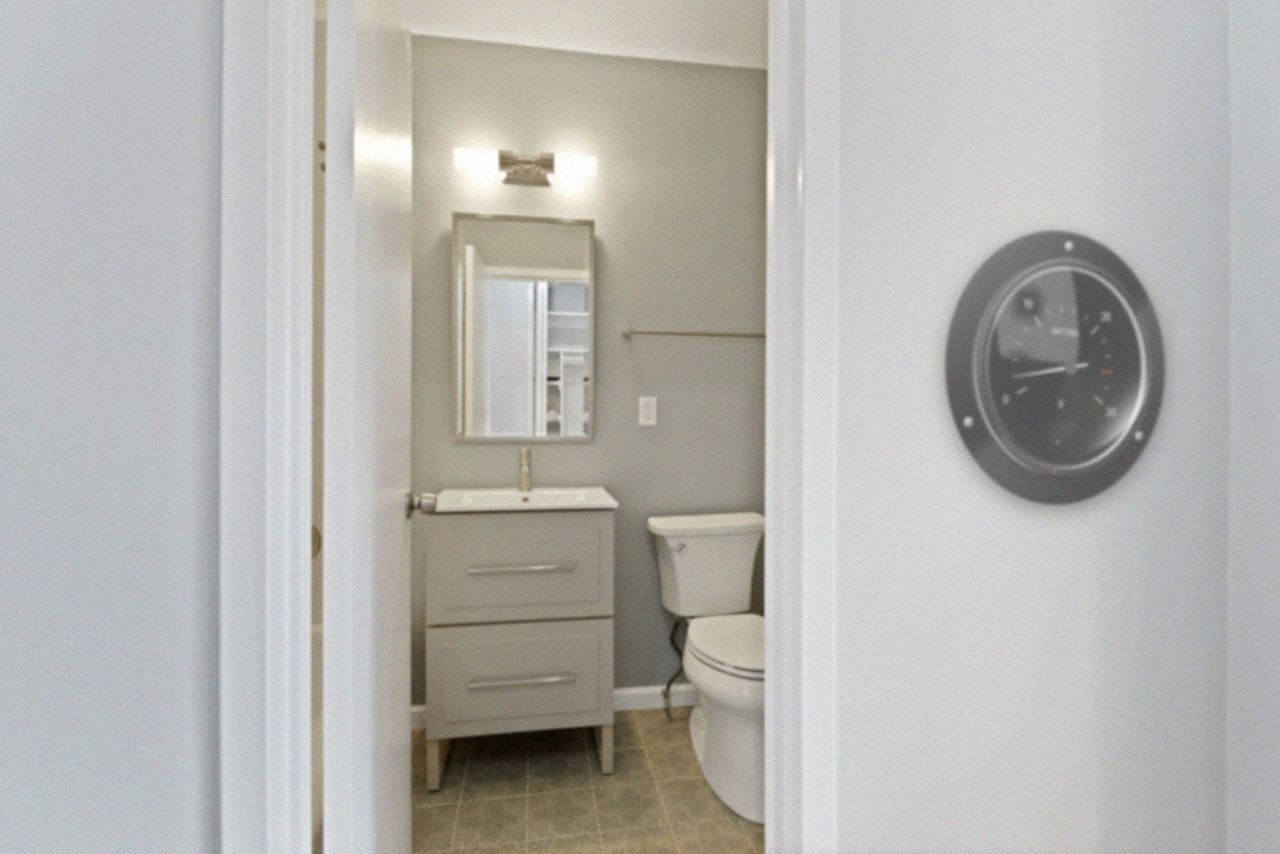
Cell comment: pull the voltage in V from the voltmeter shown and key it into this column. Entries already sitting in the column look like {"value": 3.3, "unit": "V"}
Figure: {"value": 2, "unit": "V"}
